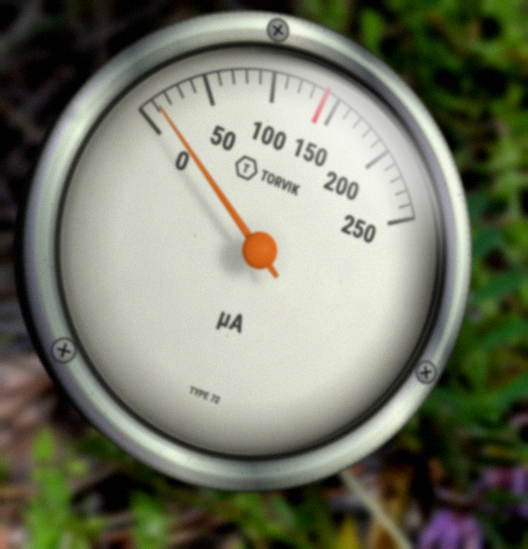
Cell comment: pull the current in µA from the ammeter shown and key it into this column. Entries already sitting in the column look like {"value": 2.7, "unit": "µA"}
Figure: {"value": 10, "unit": "µA"}
